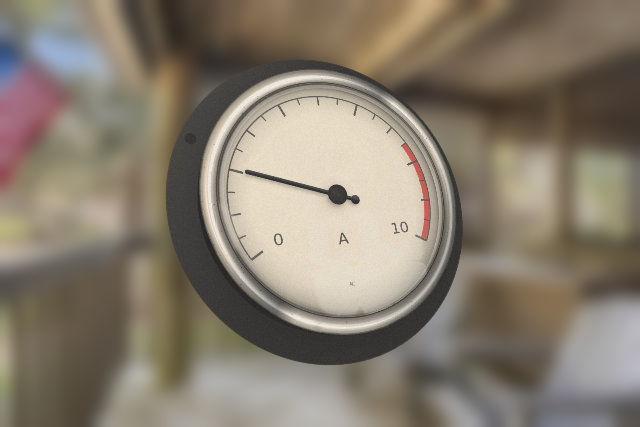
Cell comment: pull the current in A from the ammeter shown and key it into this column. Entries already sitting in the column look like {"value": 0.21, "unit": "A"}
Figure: {"value": 2, "unit": "A"}
